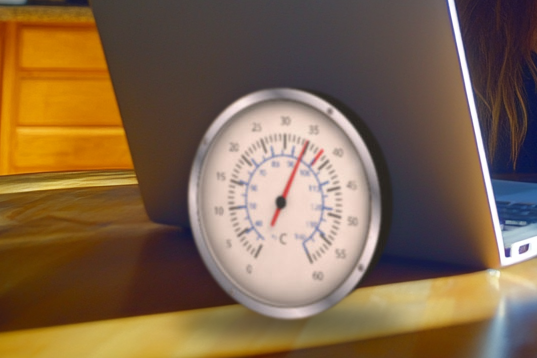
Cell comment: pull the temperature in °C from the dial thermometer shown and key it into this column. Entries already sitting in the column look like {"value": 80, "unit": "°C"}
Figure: {"value": 35, "unit": "°C"}
